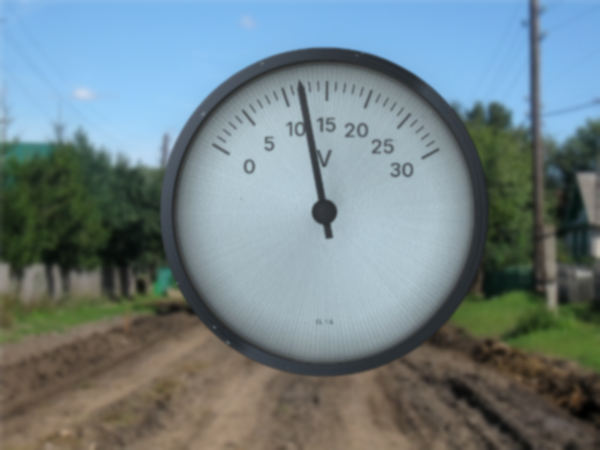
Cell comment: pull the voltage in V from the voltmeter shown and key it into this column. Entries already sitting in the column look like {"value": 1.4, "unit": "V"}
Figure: {"value": 12, "unit": "V"}
